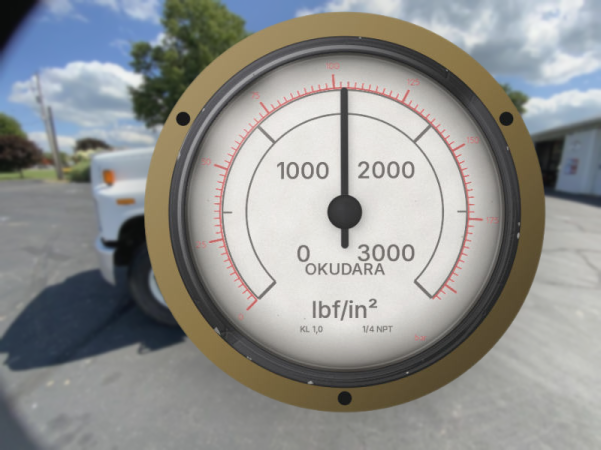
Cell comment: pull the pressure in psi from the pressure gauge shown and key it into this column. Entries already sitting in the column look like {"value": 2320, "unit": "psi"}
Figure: {"value": 1500, "unit": "psi"}
